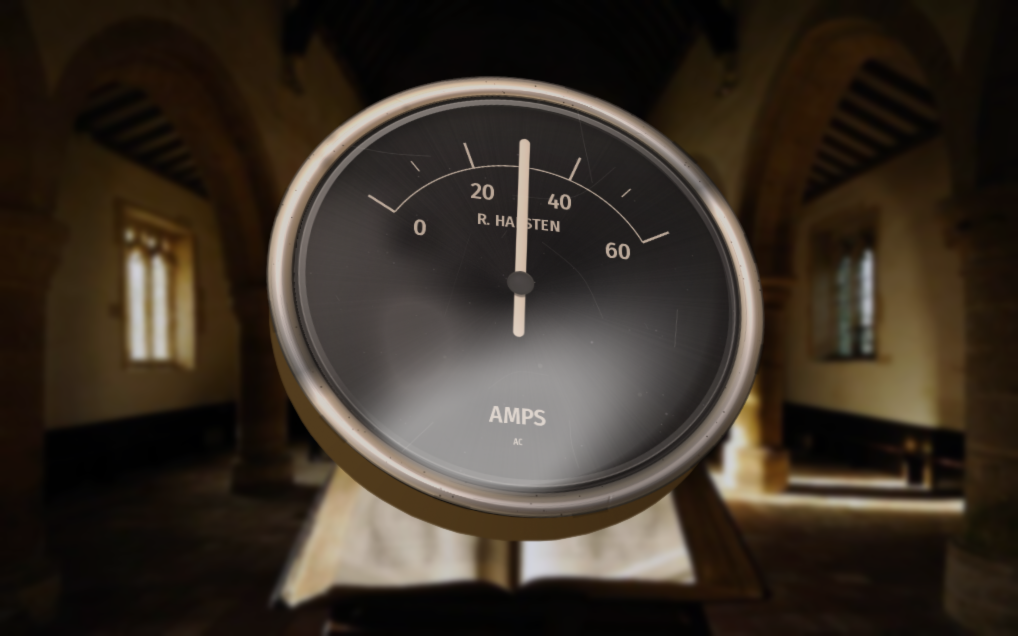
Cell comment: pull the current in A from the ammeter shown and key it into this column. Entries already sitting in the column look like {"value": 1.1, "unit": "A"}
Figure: {"value": 30, "unit": "A"}
